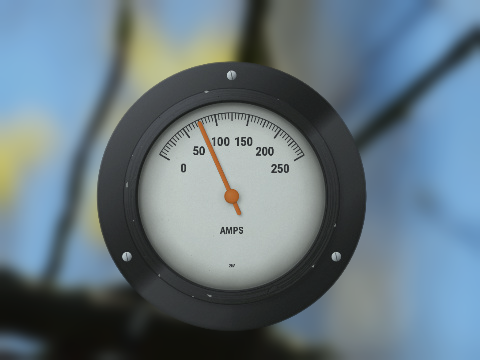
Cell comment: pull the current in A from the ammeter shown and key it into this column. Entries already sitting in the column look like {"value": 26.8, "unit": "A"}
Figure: {"value": 75, "unit": "A"}
